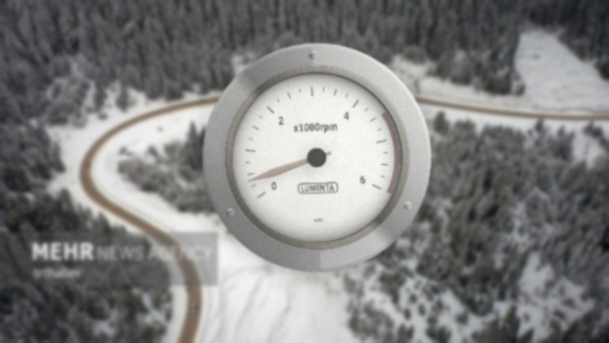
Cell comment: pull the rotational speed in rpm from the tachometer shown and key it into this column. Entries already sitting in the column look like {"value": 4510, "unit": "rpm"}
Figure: {"value": 375, "unit": "rpm"}
